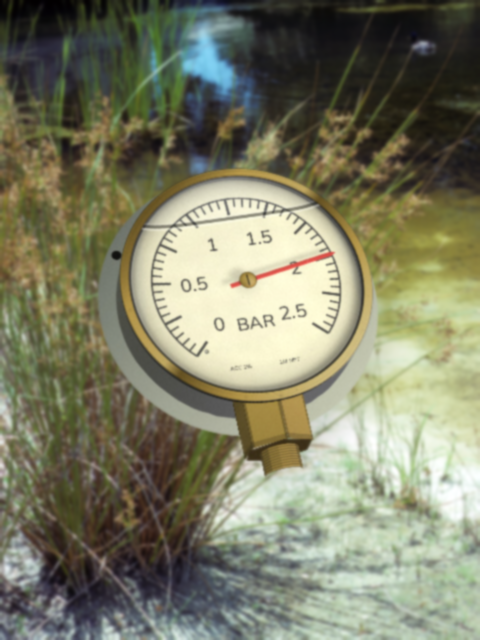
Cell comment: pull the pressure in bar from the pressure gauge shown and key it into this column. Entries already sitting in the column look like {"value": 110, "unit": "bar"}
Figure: {"value": 2, "unit": "bar"}
